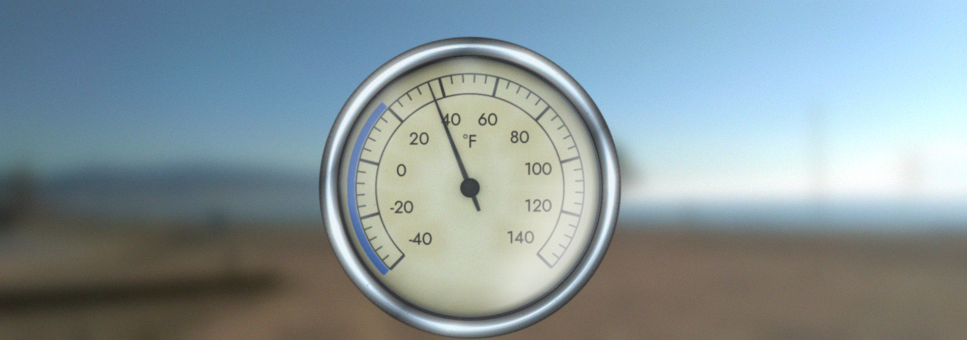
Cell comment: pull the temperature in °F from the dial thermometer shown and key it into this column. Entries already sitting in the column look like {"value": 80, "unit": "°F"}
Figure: {"value": 36, "unit": "°F"}
